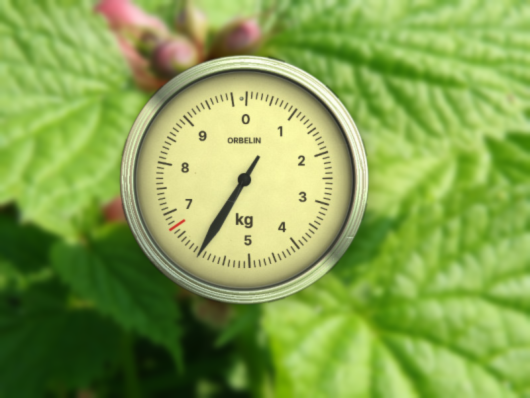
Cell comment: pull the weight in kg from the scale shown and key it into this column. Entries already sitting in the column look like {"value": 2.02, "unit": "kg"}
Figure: {"value": 6, "unit": "kg"}
